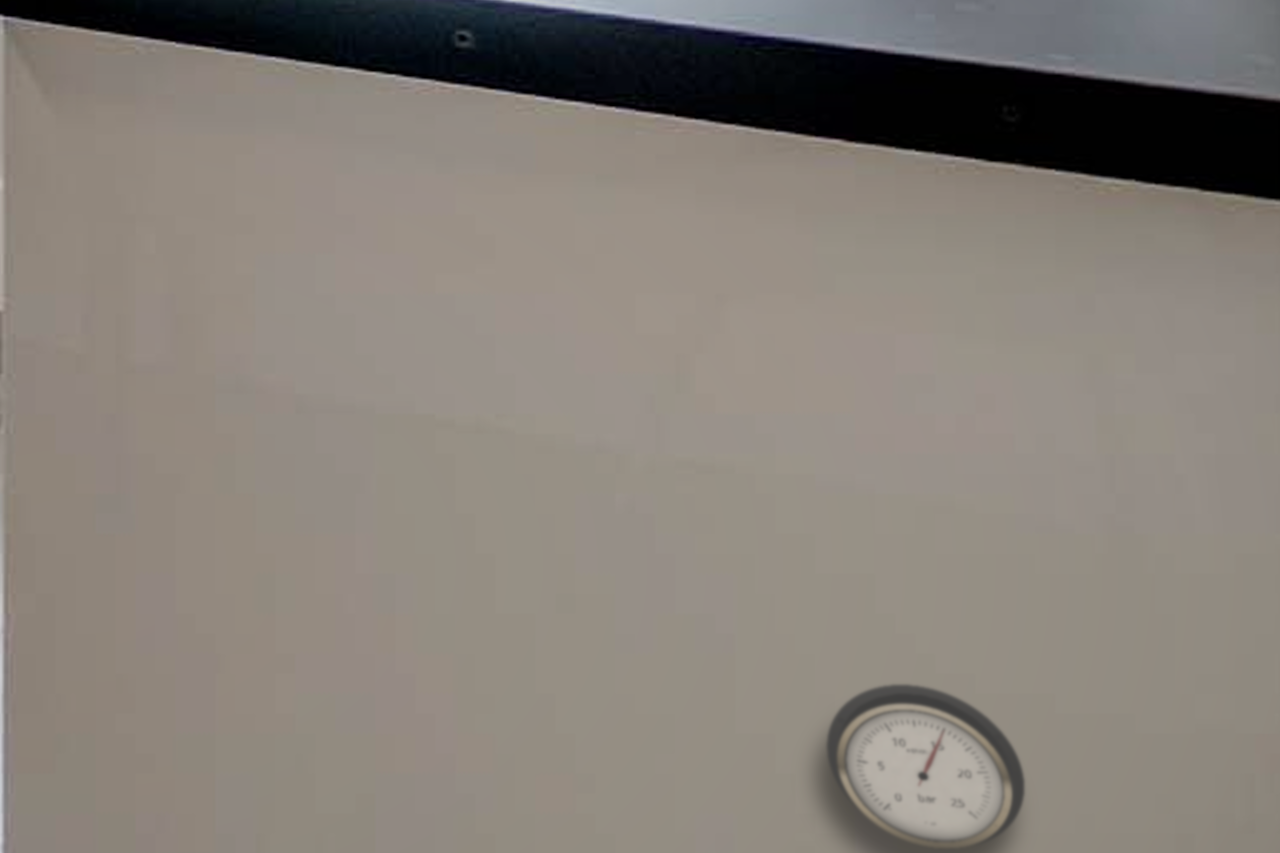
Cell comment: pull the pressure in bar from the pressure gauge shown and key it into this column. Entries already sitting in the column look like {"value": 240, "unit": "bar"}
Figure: {"value": 15, "unit": "bar"}
